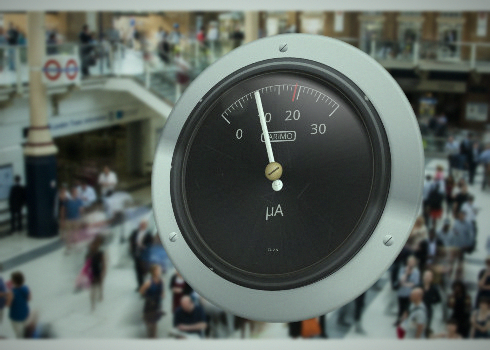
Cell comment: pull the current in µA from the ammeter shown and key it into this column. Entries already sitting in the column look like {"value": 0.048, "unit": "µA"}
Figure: {"value": 10, "unit": "µA"}
